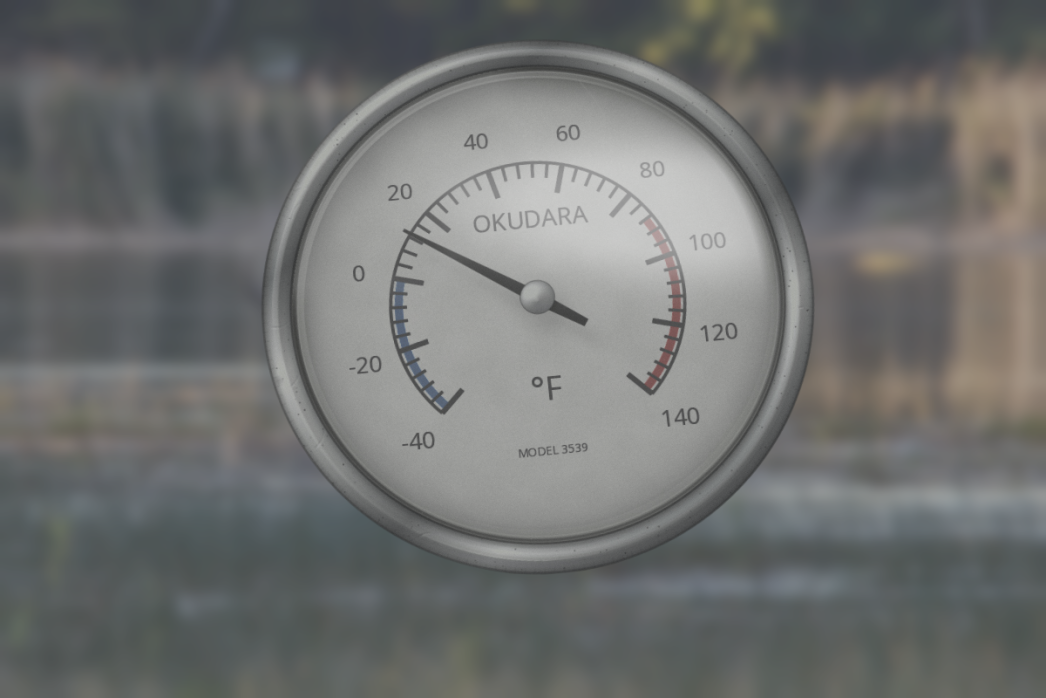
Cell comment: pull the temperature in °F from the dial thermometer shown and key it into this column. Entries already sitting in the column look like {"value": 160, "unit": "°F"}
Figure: {"value": 12, "unit": "°F"}
